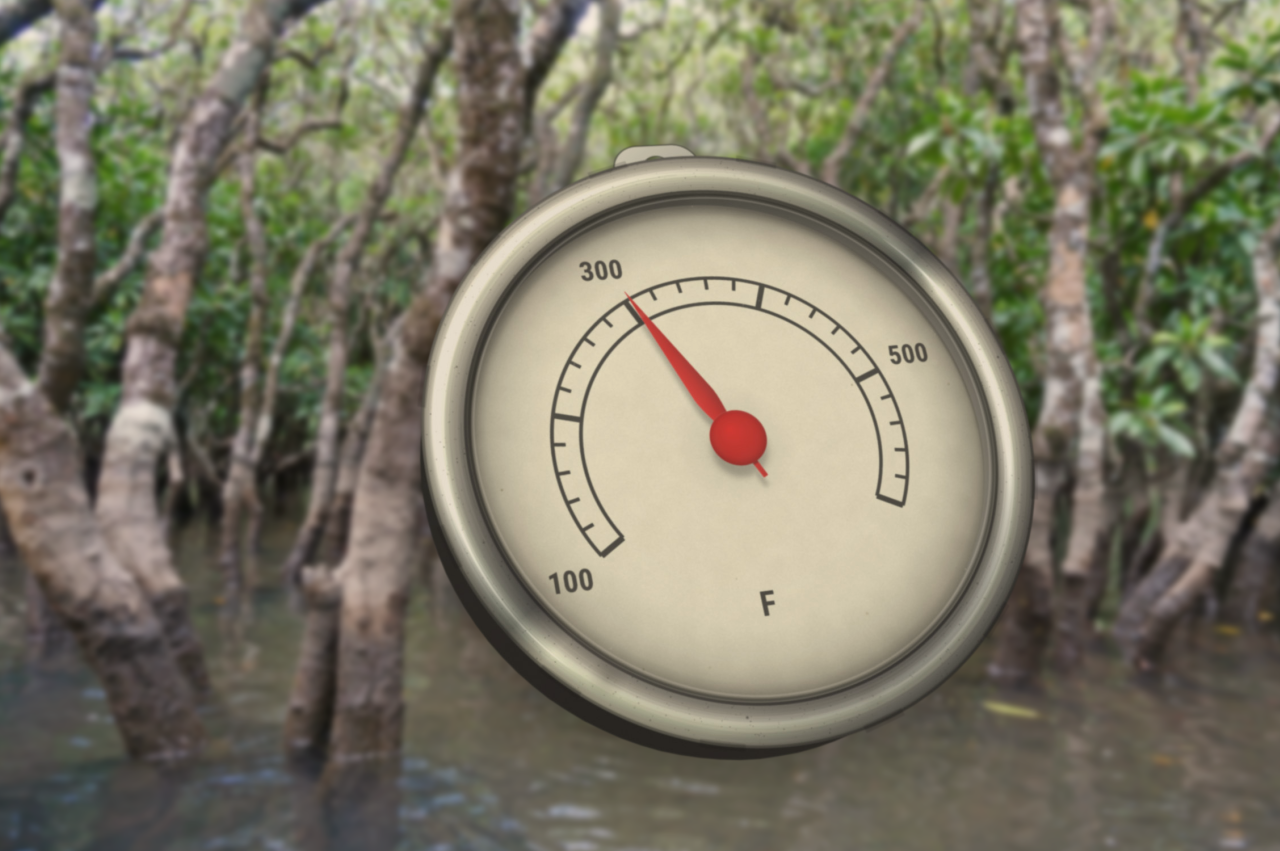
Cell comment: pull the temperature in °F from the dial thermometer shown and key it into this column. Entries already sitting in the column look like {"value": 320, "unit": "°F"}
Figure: {"value": 300, "unit": "°F"}
